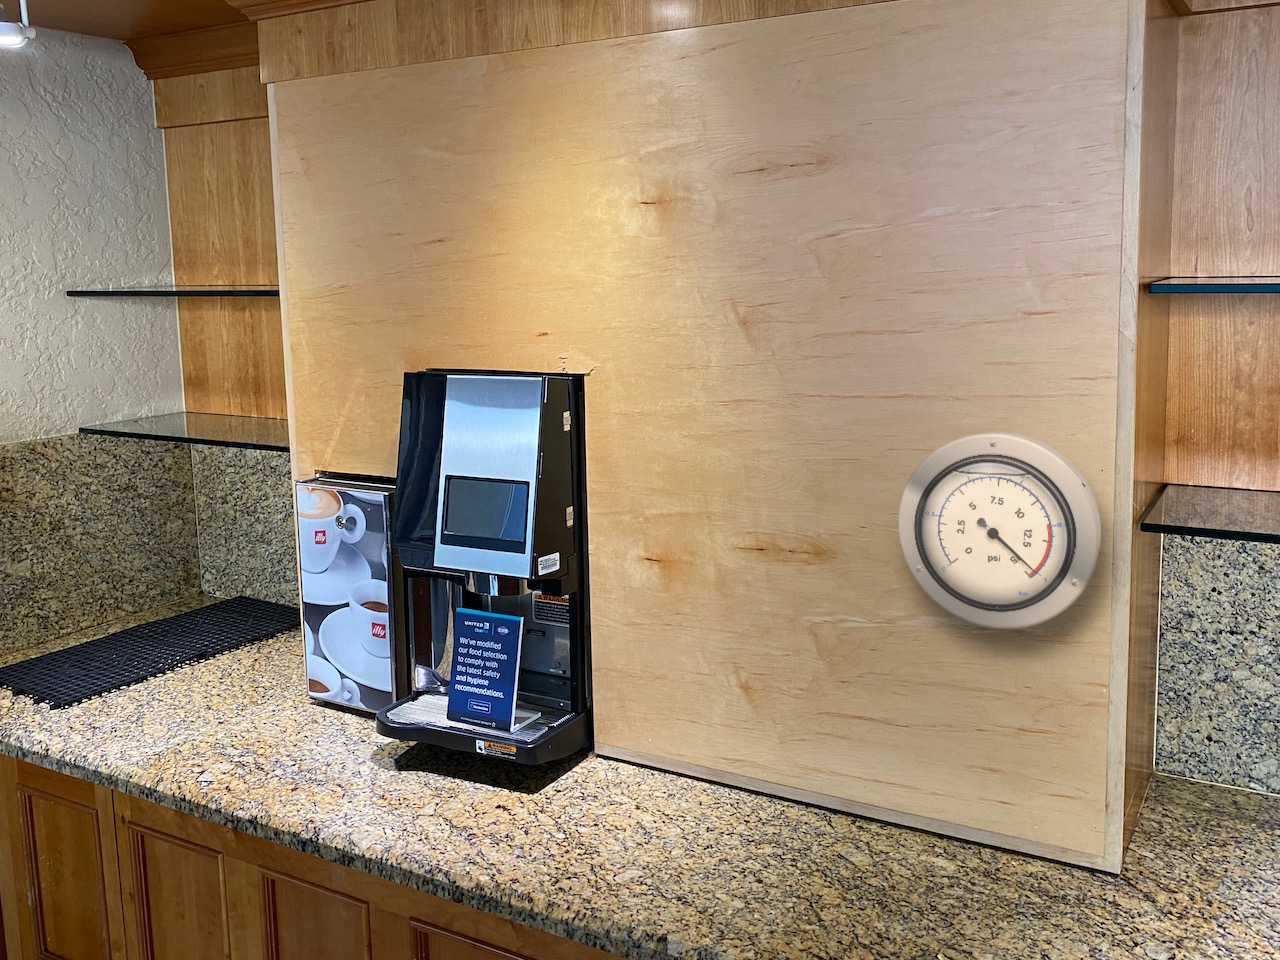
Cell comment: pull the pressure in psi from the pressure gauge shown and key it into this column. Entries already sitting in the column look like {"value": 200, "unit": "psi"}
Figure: {"value": 14.5, "unit": "psi"}
